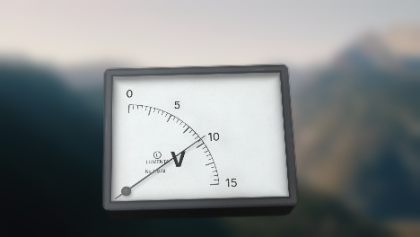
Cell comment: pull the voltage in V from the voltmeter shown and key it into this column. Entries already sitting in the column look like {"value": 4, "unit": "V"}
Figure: {"value": 9.5, "unit": "V"}
